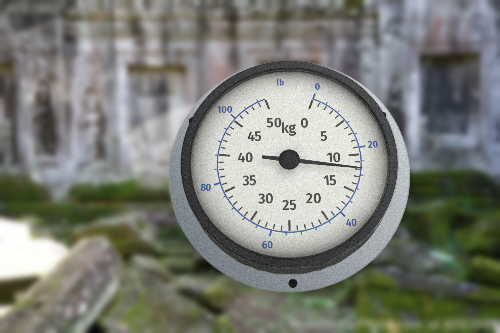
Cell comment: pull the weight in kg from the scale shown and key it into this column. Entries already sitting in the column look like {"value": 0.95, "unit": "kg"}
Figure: {"value": 12, "unit": "kg"}
